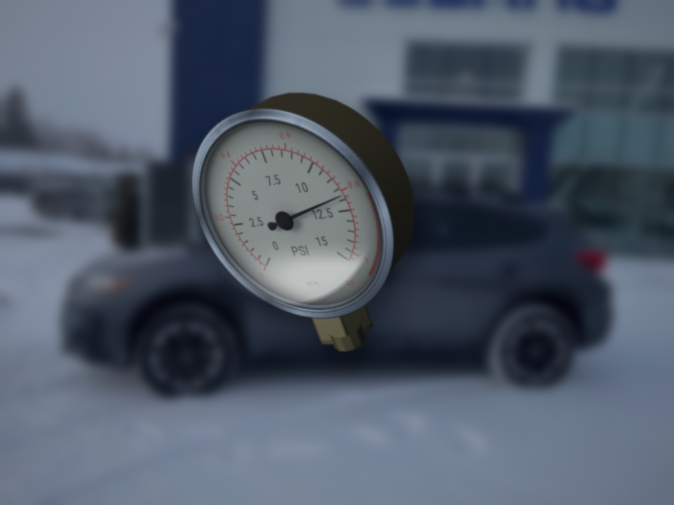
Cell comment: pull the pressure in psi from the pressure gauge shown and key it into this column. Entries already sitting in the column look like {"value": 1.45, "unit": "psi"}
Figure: {"value": 11.75, "unit": "psi"}
